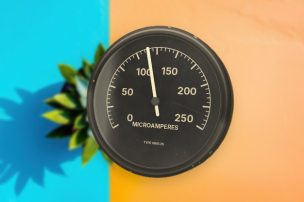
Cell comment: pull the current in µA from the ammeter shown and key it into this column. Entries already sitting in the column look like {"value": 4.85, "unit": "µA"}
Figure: {"value": 115, "unit": "µA"}
